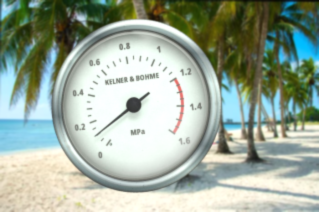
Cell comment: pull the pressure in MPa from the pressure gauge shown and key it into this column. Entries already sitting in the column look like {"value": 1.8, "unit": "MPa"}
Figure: {"value": 0.1, "unit": "MPa"}
